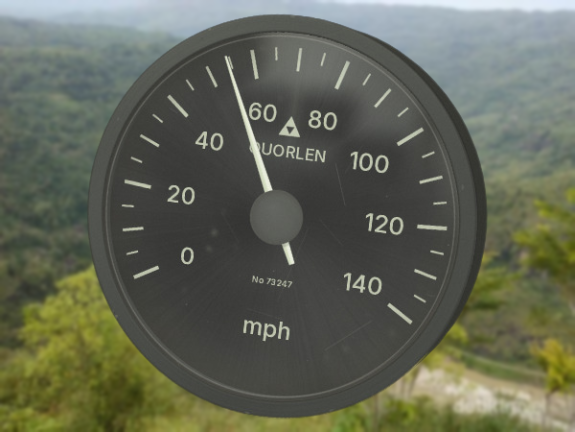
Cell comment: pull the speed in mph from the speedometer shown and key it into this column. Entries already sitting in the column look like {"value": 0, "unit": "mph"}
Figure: {"value": 55, "unit": "mph"}
